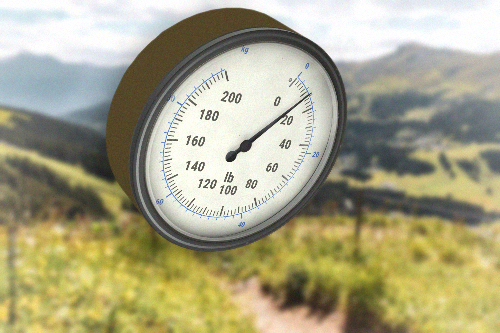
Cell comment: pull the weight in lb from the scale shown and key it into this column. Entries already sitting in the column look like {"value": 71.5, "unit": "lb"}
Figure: {"value": 10, "unit": "lb"}
